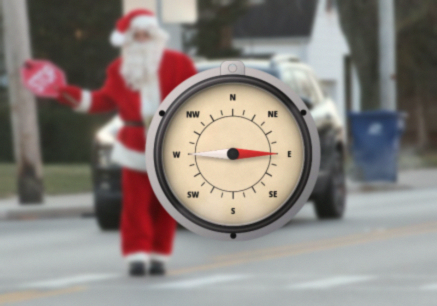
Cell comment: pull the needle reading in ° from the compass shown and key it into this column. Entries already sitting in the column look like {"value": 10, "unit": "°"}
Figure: {"value": 90, "unit": "°"}
